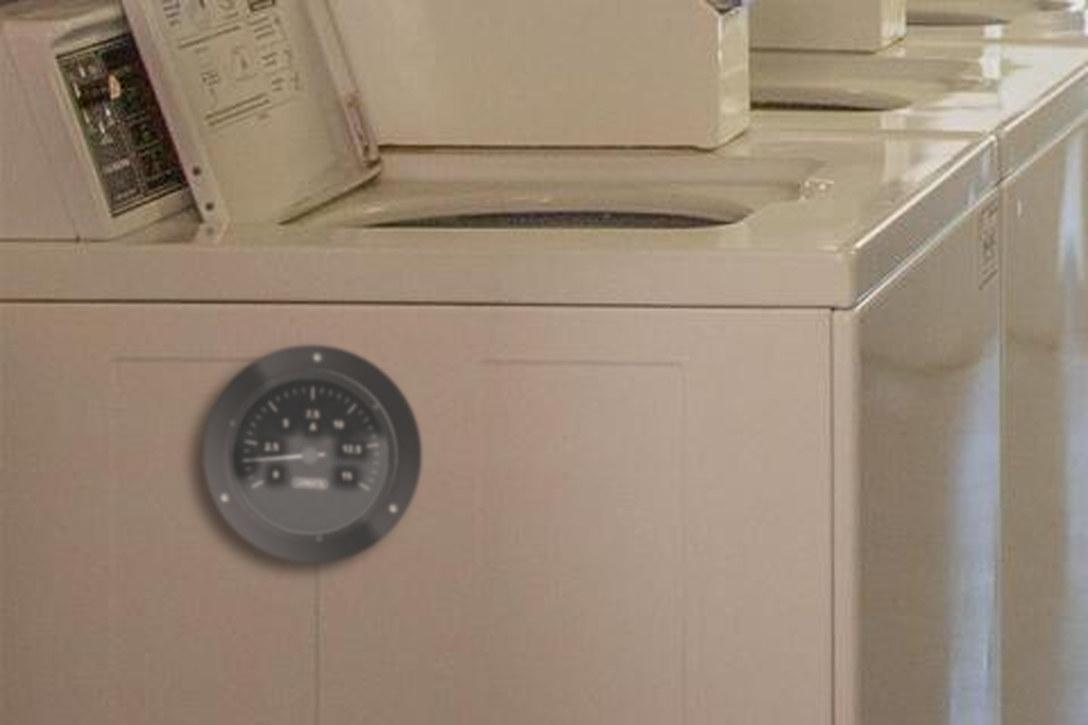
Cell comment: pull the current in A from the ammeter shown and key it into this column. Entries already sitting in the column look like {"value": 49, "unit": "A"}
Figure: {"value": 1.5, "unit": "A"}
